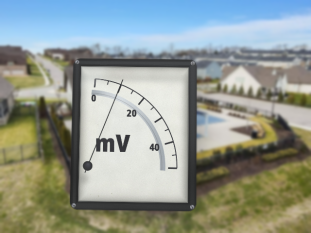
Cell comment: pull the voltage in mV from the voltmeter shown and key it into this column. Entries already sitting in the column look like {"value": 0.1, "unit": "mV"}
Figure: {"value": 10, "unit": "mV"}
